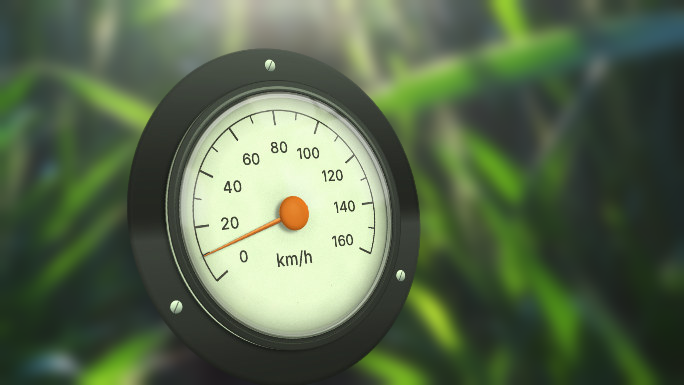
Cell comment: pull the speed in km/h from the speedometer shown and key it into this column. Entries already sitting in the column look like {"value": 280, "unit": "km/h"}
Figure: {"value": 10, "unit": "km/h"}
